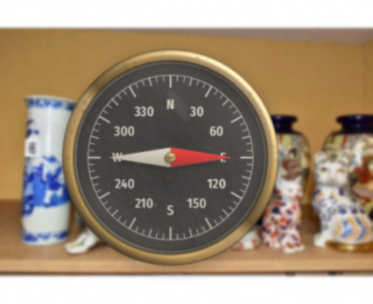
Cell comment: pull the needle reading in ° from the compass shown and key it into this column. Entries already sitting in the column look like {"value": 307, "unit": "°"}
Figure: {"value": 90, "unit": "°"}
